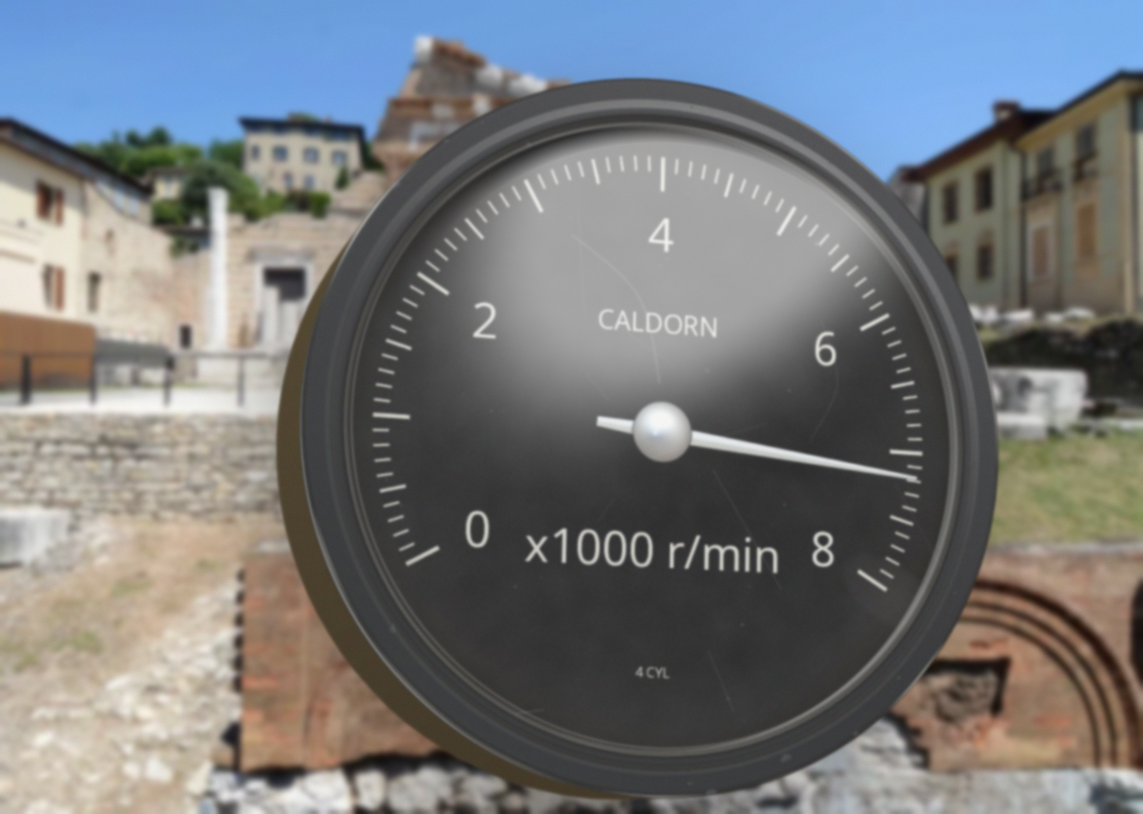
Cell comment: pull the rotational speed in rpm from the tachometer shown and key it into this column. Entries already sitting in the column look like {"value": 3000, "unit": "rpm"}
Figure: {"value": 7200, "unit": "rpm"}
